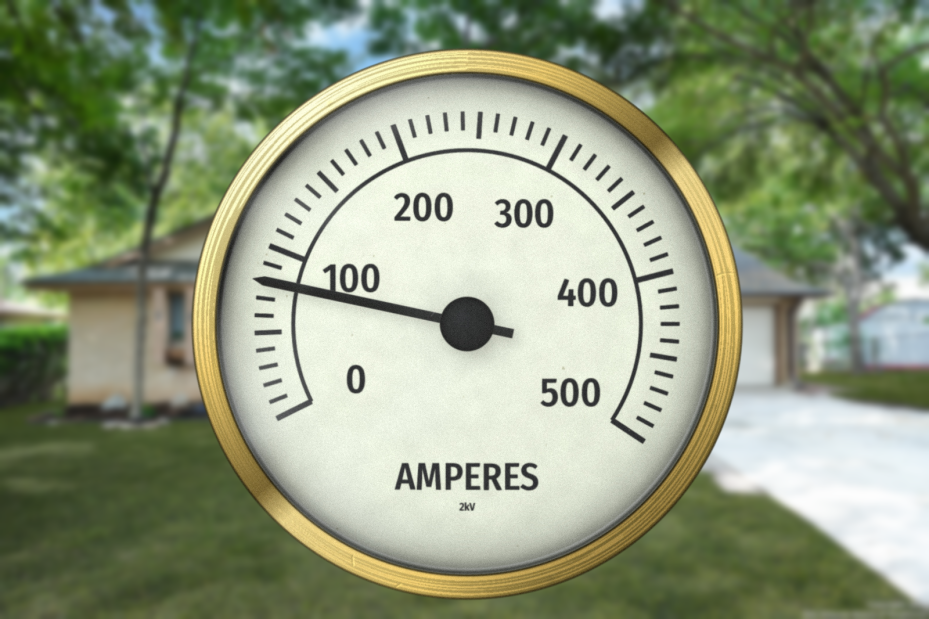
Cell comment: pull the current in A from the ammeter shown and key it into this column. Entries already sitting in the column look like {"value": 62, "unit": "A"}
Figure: {"value": 80, "unit": "A"}
